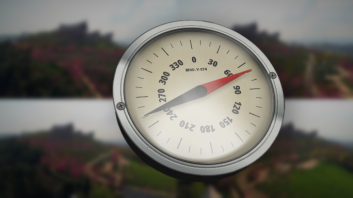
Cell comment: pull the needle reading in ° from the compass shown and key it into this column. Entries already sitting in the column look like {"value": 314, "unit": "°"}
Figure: {"value": 70, "unit": "°"}
